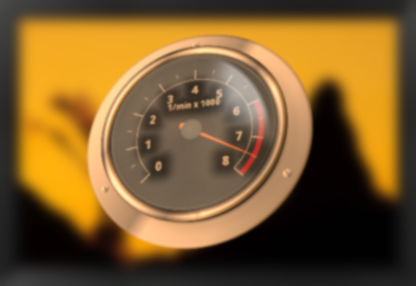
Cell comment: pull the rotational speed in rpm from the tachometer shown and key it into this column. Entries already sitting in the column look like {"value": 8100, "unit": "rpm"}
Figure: {"value": 7500, "unit": "rpm"}
